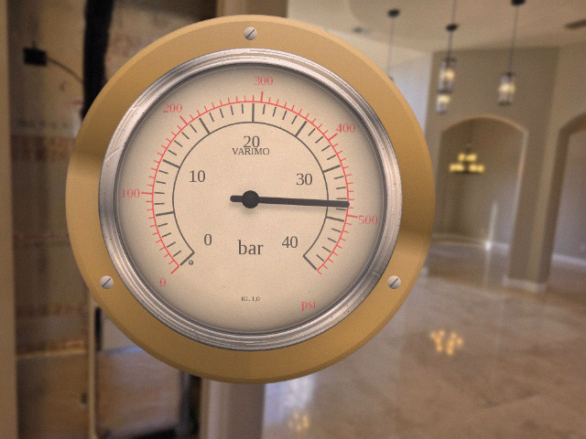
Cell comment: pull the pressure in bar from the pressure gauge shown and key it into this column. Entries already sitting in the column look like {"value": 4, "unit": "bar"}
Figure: {"value": 33.5, "unit": "bar"}
